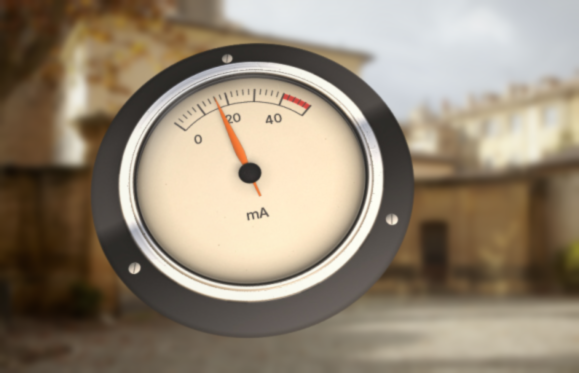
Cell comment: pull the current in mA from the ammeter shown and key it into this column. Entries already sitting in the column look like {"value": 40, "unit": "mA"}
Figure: {"value": 16, "unit": "mA"}
